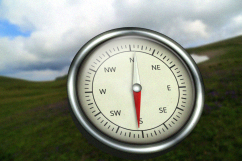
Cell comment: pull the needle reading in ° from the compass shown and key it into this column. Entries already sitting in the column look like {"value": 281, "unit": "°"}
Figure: {"value": 185, "unit": "°"}
